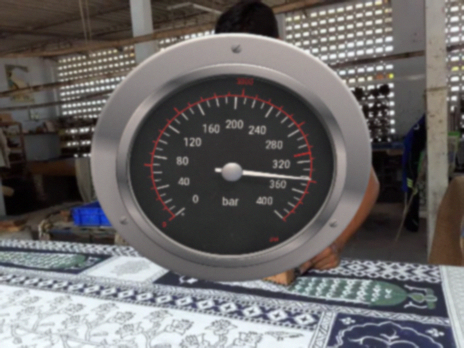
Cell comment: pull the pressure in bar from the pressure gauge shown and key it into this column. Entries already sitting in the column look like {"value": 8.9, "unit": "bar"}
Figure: {"value": 340, "unit": "bar"}
